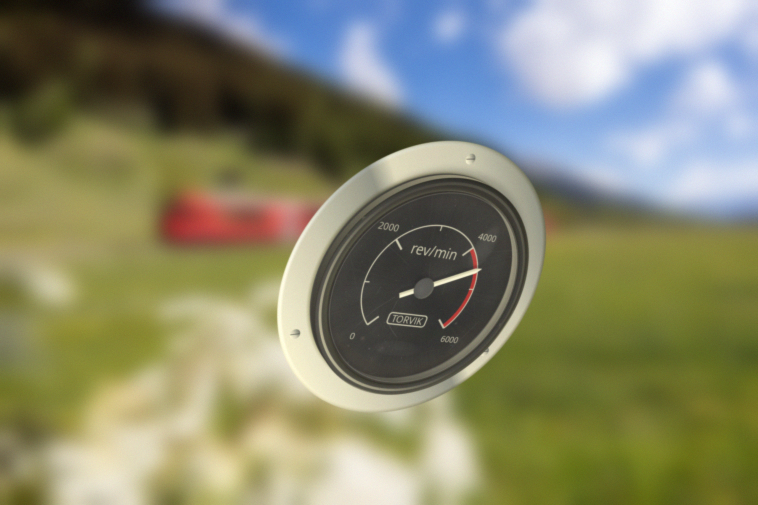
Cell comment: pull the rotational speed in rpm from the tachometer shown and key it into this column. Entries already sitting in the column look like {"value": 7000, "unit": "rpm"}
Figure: {"value": 4500, "unit": "rpm"}
